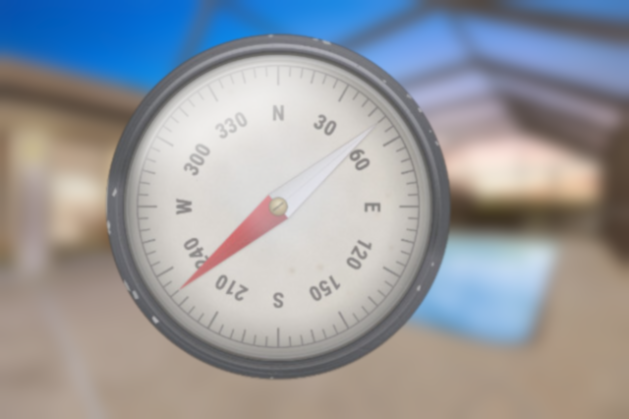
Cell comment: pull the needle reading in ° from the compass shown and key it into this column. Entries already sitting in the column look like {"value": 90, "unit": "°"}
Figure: {"value": 230, "unit": "°"}
